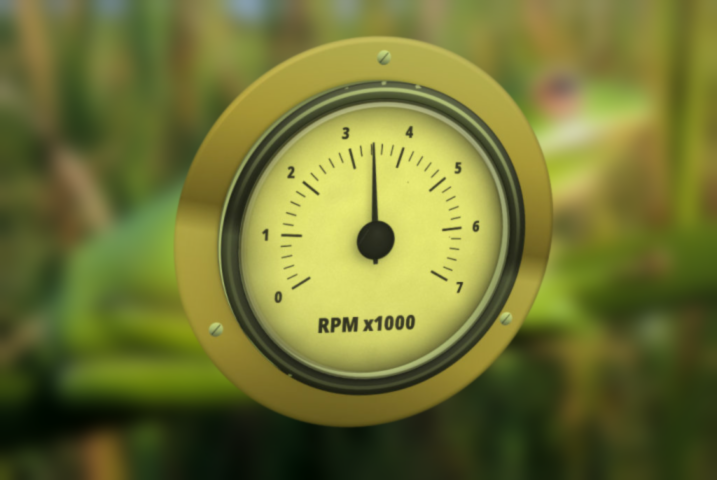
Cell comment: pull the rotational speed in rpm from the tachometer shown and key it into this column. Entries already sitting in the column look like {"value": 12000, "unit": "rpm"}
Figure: {"value": 3400, "unit": "rpm"}
